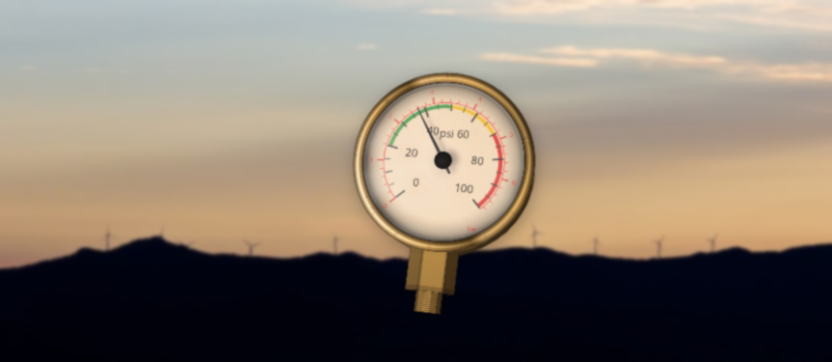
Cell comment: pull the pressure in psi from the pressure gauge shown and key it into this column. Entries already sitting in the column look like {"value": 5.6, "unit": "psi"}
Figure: {"value": 37.5, "unit": "psi"}
